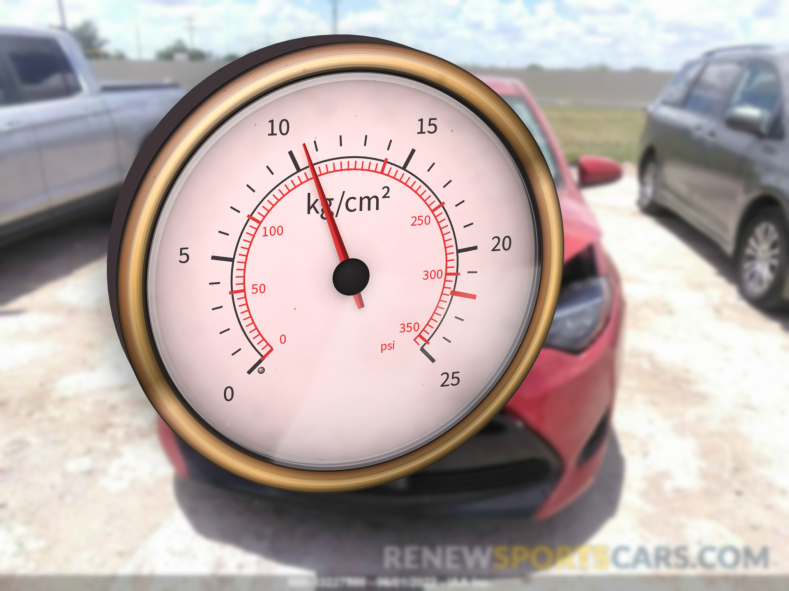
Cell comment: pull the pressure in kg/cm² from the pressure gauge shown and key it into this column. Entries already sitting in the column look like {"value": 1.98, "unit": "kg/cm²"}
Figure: {"value": 10.5, "unit": "kg/cm²"}
